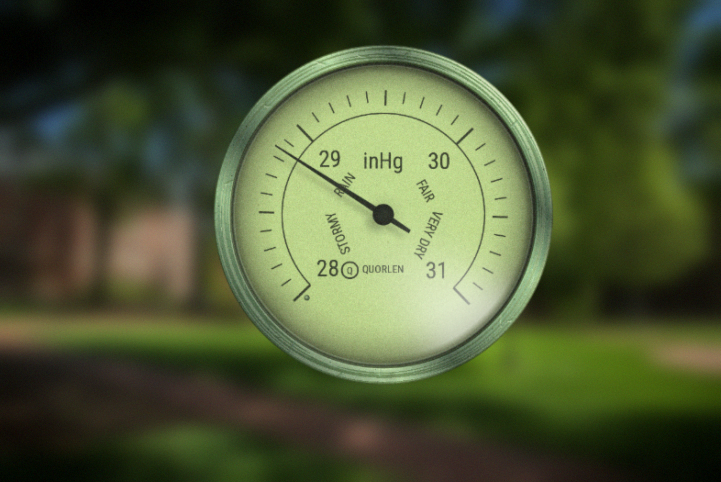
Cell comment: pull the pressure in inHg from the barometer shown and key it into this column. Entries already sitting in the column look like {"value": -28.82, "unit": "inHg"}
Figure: {"value": 28.85, "unit": "inHg"}
